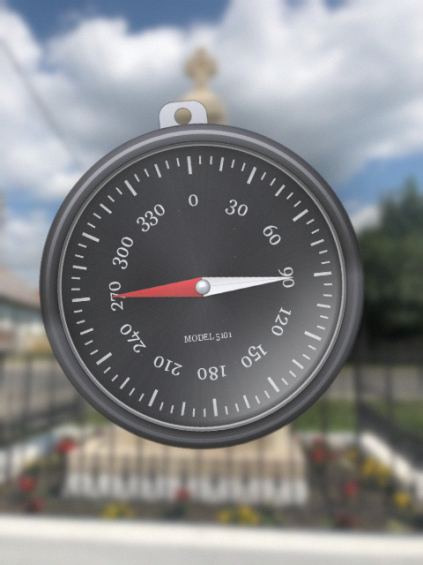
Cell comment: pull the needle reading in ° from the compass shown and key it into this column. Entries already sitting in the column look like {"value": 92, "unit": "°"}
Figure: {"value": 270, "unit": "°"}
